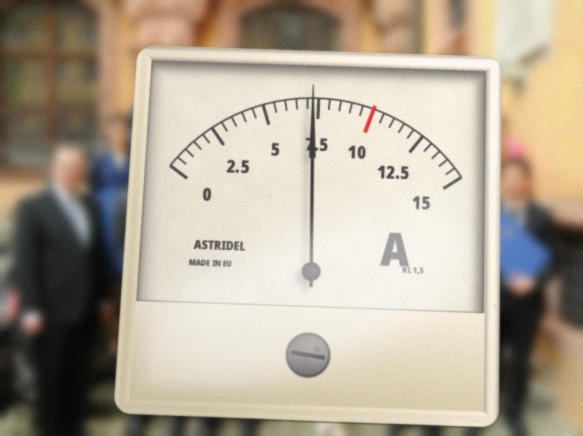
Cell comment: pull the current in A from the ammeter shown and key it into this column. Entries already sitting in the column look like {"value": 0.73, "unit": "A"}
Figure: {"value": 7.25, "unit": "A"}
